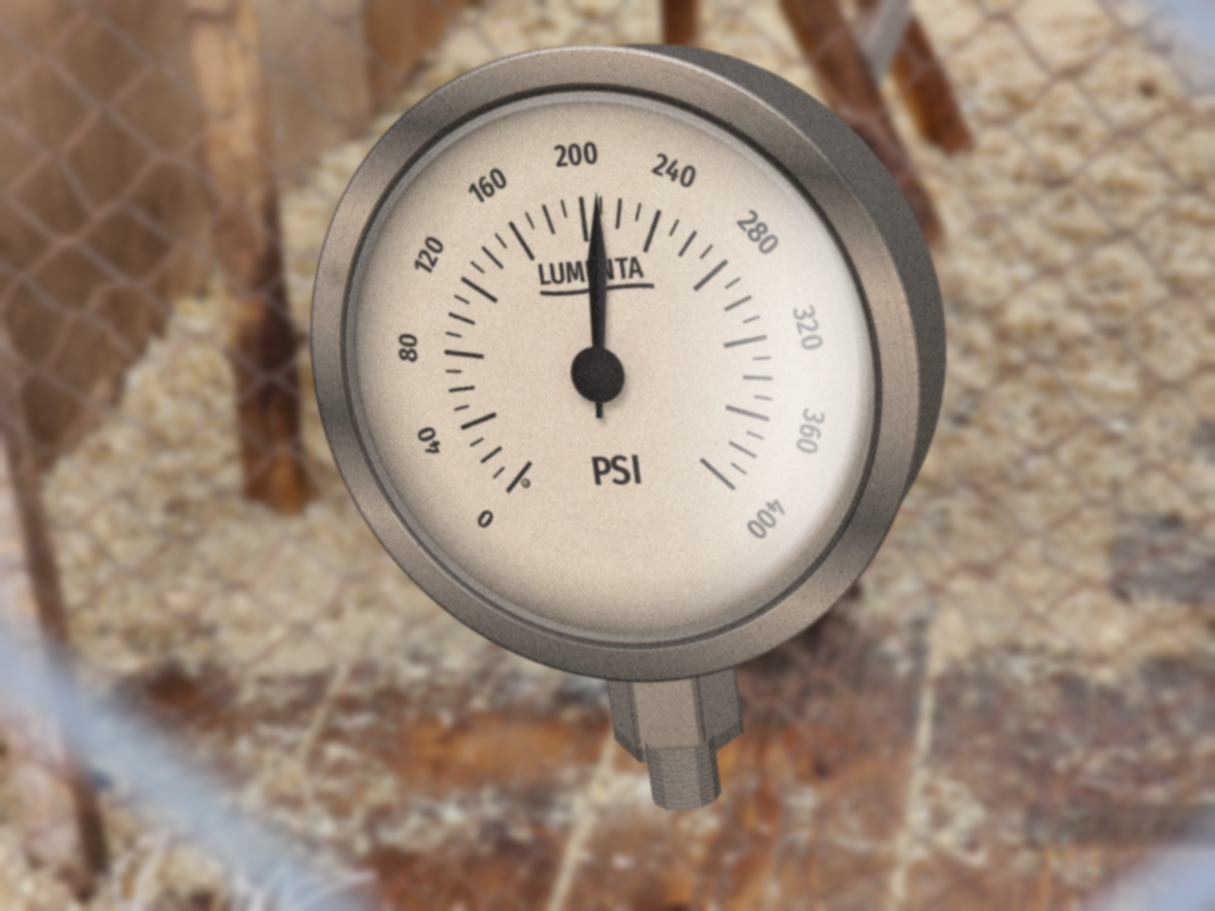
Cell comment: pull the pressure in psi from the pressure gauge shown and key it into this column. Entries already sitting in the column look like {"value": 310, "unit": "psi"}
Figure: {"value": 210, "unit": "psi"}
